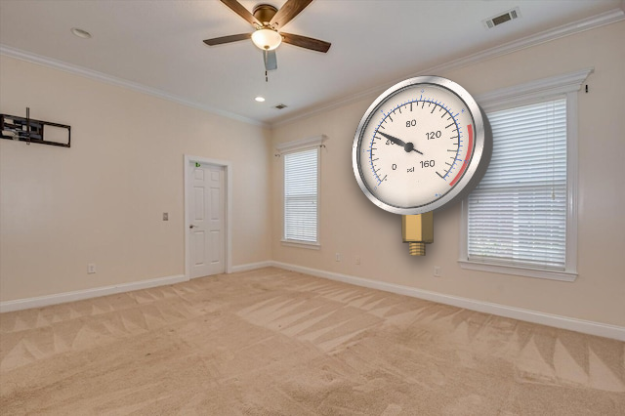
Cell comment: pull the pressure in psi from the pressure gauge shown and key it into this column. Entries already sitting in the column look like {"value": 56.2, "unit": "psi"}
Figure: {"value": 45, "unit": "psi"}
